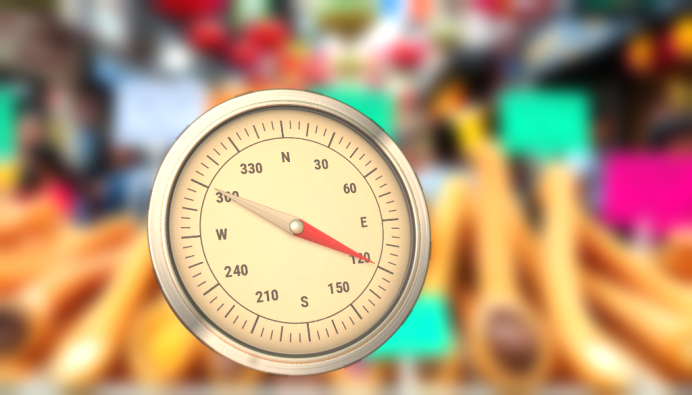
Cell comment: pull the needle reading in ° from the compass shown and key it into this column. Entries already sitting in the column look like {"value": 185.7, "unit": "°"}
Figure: {"value": 120, "unit": "°"}
